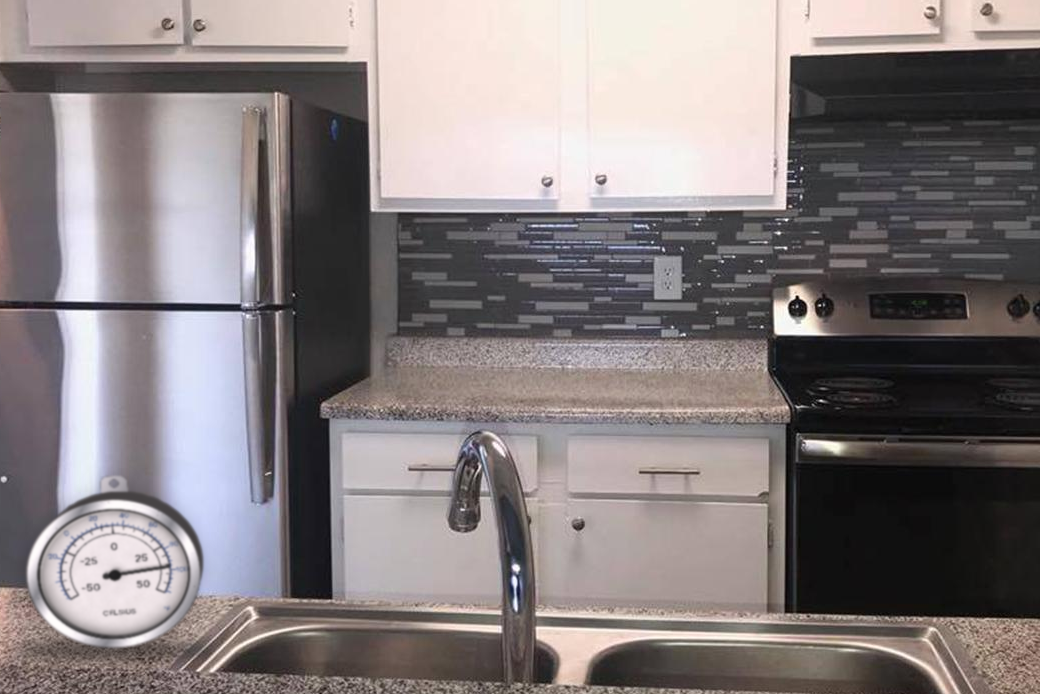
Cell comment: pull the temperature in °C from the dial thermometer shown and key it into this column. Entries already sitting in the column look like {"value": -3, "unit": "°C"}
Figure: {"value": 35, "unit": "°C"}
